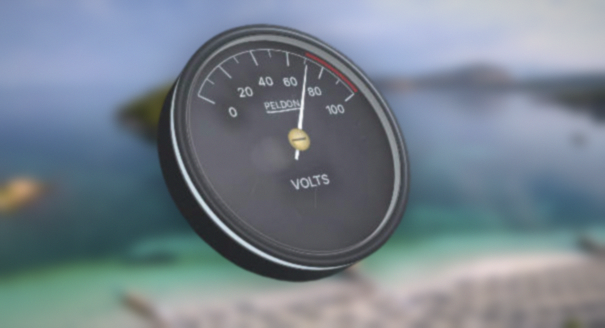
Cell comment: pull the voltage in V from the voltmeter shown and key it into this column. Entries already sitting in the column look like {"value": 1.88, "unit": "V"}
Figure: {"value": 70, "unit": "V"}
